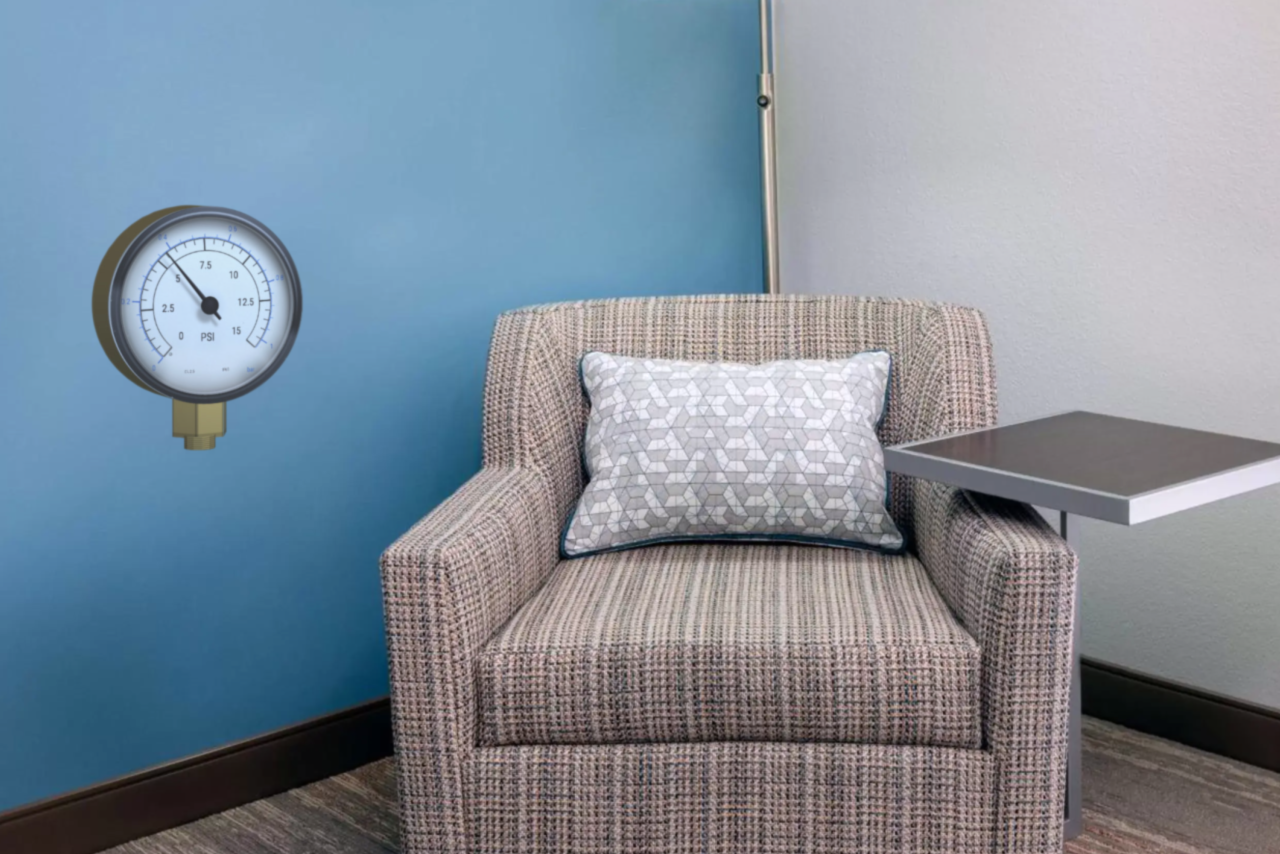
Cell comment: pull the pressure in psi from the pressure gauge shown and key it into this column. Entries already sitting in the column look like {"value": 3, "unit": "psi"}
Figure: {"value": 5.5, "unit": "psi"}
